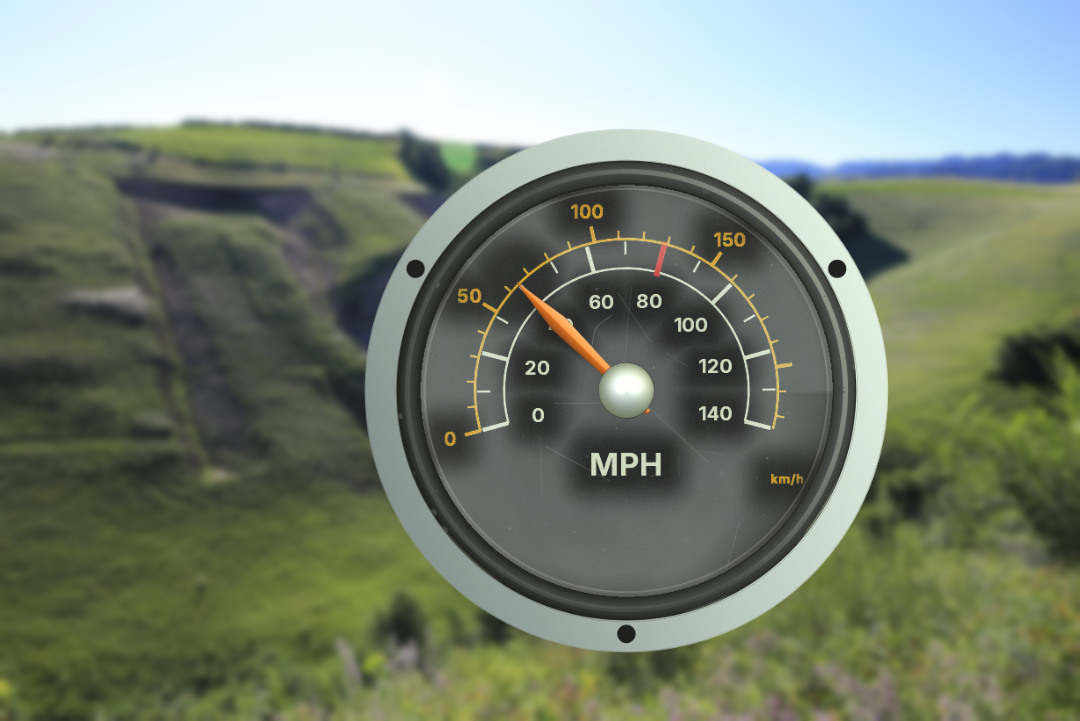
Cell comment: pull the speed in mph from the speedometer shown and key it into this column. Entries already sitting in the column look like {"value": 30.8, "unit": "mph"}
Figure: {"value": 40, "unit": "mph"}
